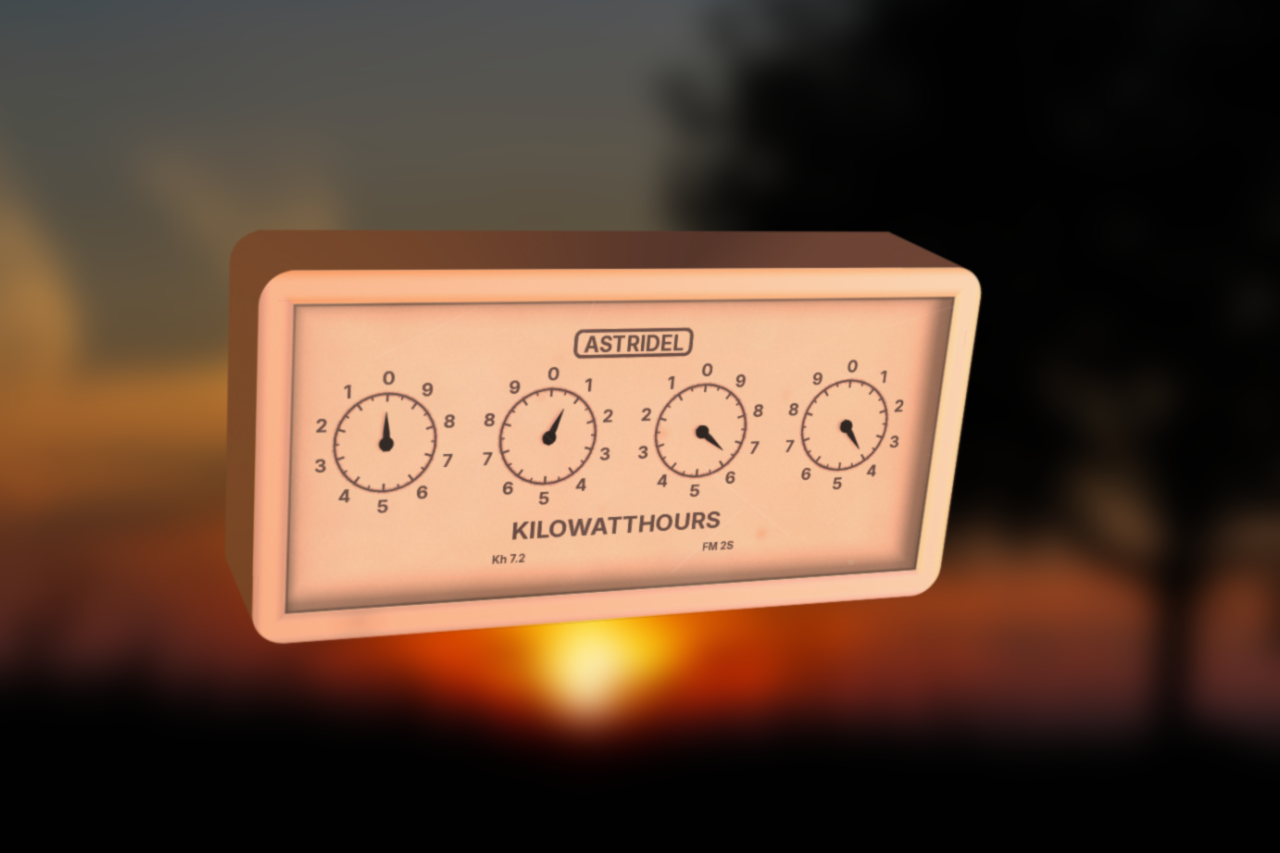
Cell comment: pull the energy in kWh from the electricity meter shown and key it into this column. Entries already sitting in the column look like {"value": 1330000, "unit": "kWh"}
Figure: {"value": 64, "unit": "kWh"}
